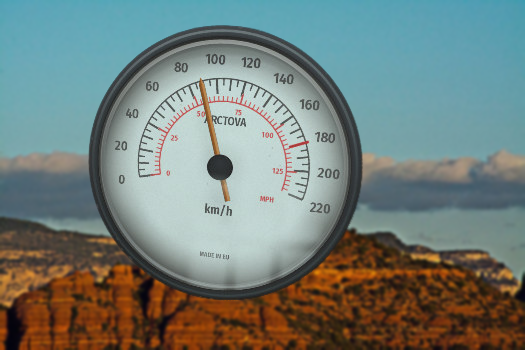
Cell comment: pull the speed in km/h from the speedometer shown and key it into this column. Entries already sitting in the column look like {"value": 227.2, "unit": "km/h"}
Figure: {"value": 90, "unit": "km/h"}
